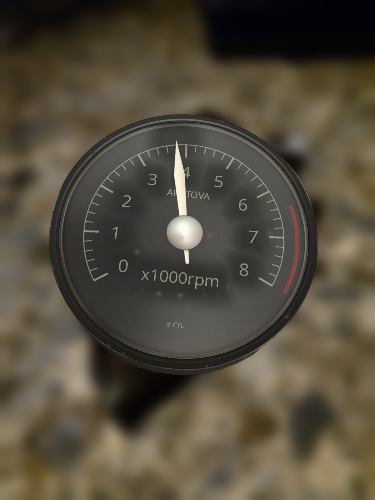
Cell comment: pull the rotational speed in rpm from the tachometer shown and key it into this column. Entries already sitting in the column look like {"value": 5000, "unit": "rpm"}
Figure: {"value": 3800, "unit": "rpm"}
